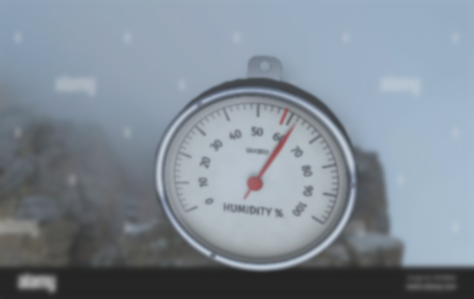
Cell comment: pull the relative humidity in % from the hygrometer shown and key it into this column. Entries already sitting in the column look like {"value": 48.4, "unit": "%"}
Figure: {"value": 62, "unit": "%"}
